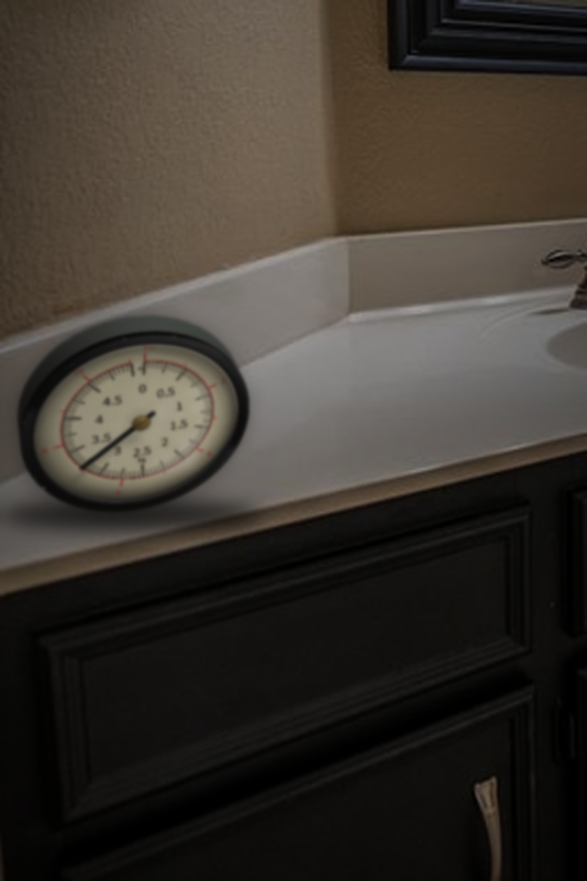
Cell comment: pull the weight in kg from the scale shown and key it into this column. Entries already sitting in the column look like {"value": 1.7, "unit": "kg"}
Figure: {"value": 3.25, "unit": "kg"}
